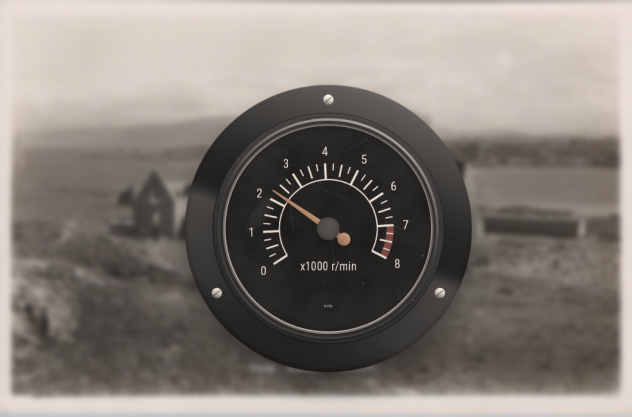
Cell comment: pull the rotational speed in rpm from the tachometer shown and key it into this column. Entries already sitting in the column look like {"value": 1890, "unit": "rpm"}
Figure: {"value": 2250, "unit": "rpm"}
